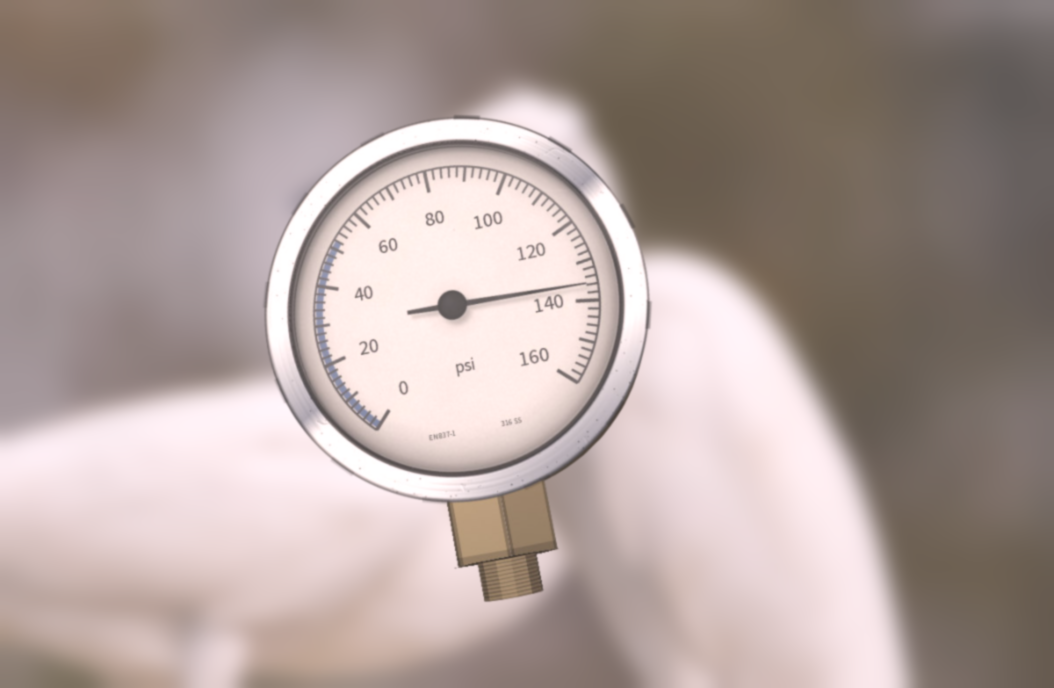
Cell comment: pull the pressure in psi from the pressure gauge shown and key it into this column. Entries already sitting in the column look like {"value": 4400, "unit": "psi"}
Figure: {"value": 136, "unit": "psi"}
